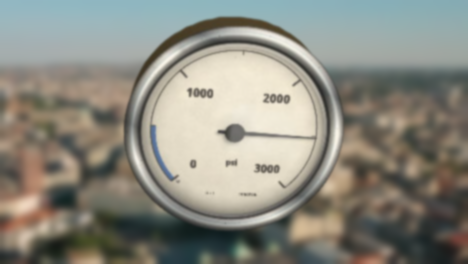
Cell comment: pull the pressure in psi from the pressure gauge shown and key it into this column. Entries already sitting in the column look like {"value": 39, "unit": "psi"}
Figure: {"value": 2500, "unit": "psi"}
